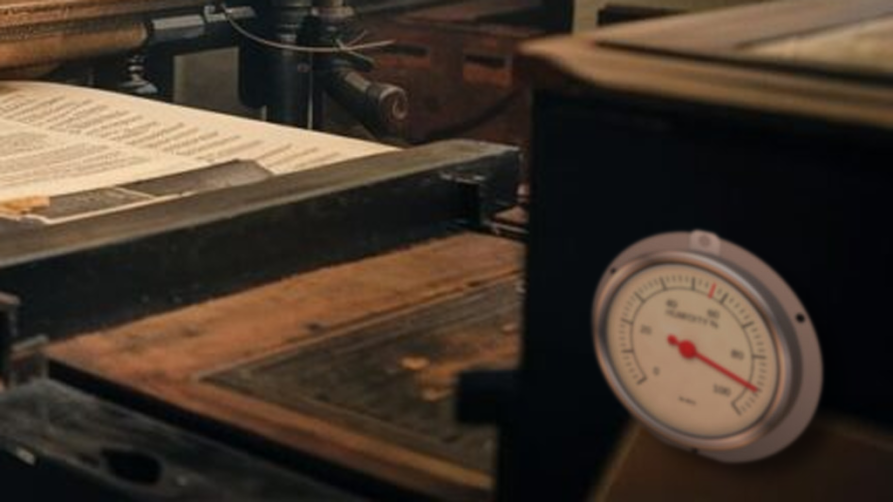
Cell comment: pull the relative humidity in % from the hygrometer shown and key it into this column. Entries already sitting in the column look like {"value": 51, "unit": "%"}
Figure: {"value": 90, "unit": "%"}
